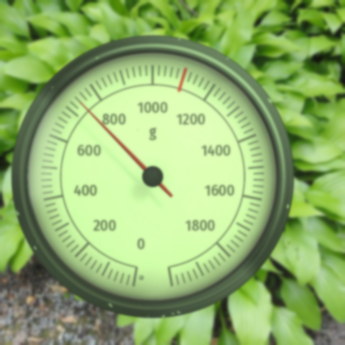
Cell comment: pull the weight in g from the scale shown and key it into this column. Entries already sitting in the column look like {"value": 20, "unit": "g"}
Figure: {"value": 740, "unit": "g"}
